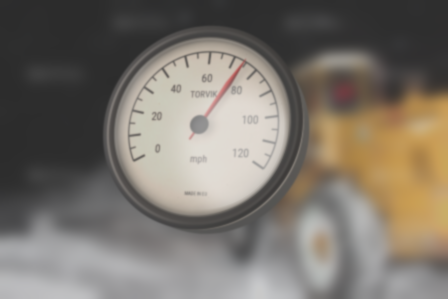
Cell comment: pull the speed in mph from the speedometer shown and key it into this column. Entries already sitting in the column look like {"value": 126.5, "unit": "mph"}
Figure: {"value": 75, "unit": "mph"}
